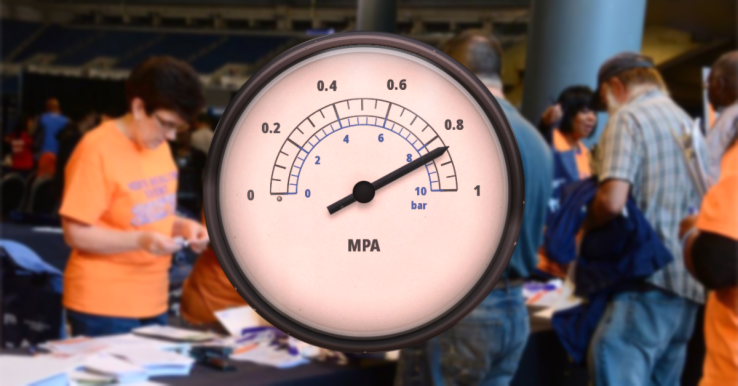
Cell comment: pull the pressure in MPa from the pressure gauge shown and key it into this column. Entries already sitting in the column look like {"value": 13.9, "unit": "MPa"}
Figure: {"value": 0.85, "unit": "MPa"}
